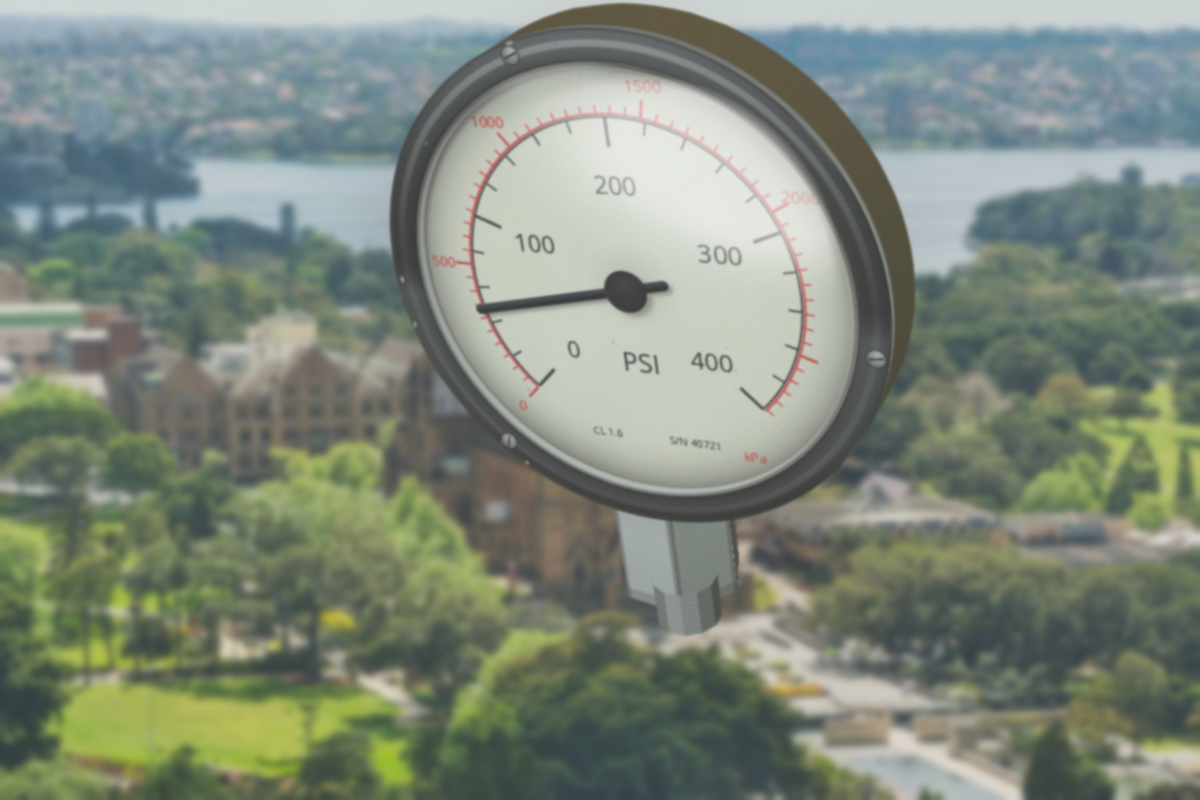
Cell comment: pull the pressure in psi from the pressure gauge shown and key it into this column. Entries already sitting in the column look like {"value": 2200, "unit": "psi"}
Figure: {"value": 50, "unit": "psi"}
